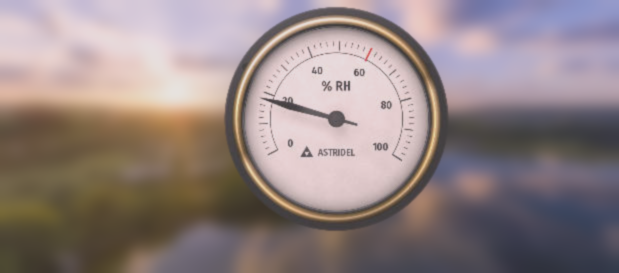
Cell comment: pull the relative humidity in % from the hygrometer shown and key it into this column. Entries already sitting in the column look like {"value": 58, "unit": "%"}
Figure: {"value": 18, "unit": "%"}
